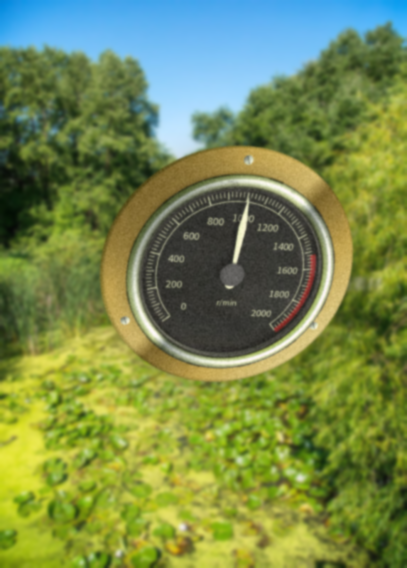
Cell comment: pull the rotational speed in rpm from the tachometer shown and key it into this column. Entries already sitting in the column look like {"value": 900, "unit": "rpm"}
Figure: {"value": 1000, "unit": "rpm"}
